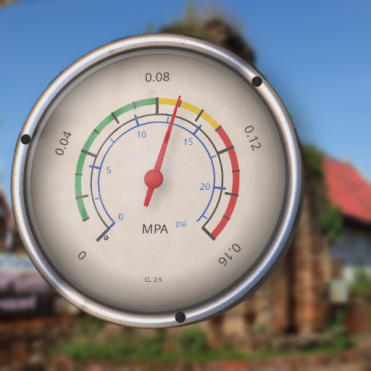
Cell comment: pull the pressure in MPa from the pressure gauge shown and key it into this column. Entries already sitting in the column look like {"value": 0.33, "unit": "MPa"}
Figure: {"value": 0.09, "unit": "MPa"}
